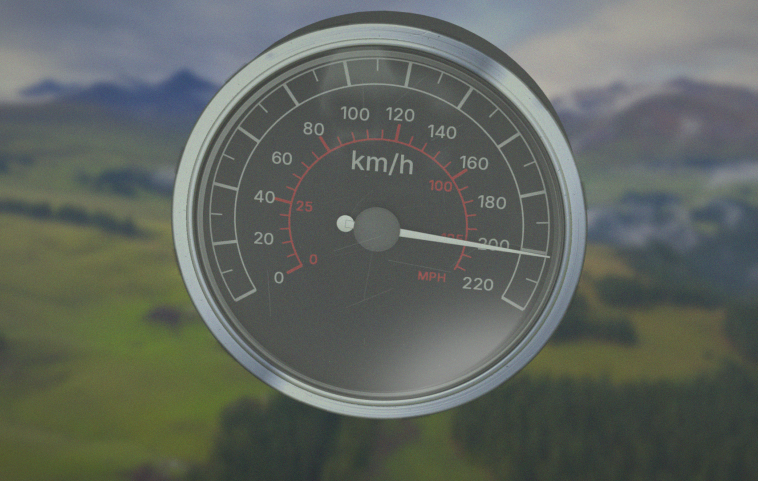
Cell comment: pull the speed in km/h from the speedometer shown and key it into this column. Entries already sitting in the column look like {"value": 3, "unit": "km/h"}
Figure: {"value": 200, "unit": "km/h"}
